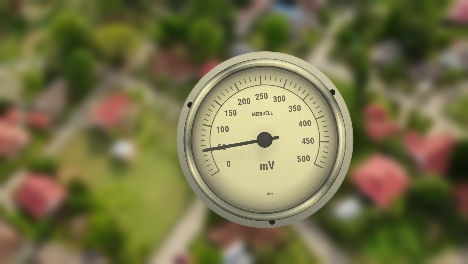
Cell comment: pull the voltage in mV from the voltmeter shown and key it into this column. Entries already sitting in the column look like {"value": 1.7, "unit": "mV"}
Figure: {"value": 50, "unit": "mV"}
